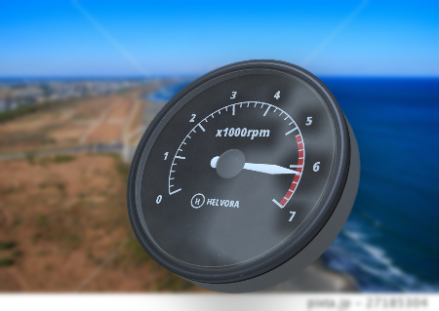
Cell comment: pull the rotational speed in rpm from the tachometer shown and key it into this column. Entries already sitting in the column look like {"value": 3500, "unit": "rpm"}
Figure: {"value": 6200, "unit": "rpm"}
